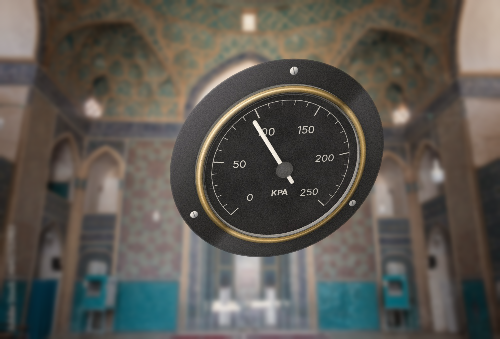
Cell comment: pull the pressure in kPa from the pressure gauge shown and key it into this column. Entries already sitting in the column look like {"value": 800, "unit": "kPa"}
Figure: {"value": 95, "unit": "kPa"}
